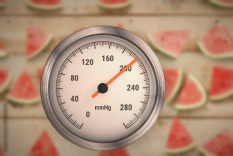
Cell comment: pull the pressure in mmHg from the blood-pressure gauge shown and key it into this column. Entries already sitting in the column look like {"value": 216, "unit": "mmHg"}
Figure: {"value": 200, "unit": "mmHg"}
